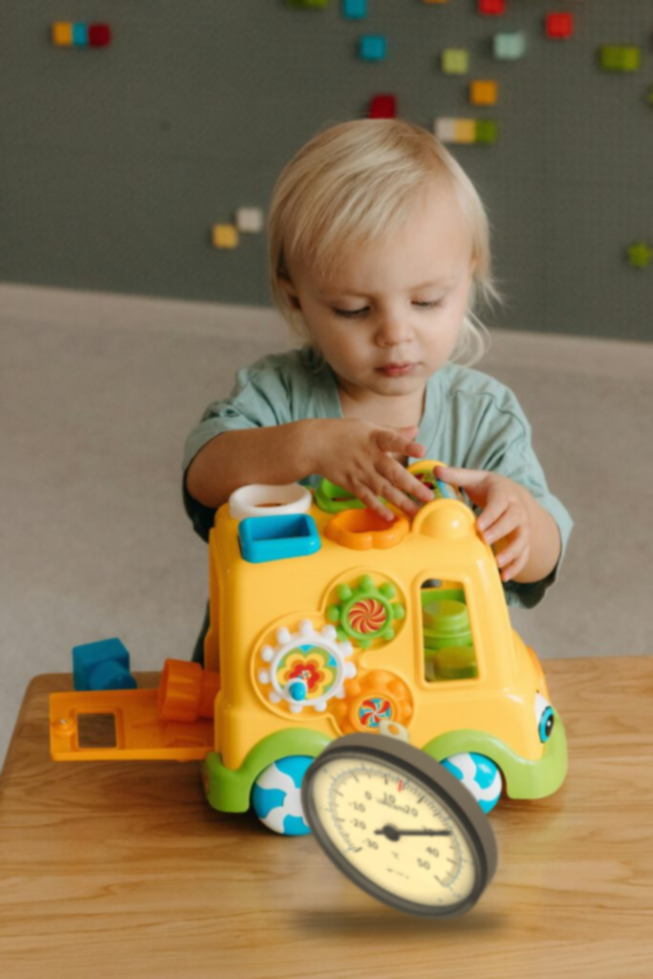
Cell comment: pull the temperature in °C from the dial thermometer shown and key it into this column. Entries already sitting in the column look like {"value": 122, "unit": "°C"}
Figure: {"value": 30, "unit": "°C"}
